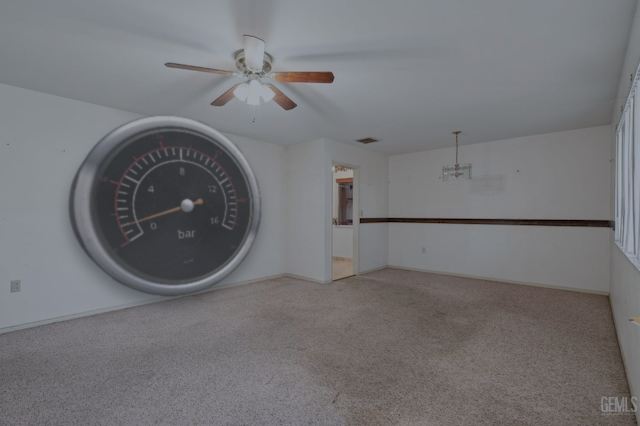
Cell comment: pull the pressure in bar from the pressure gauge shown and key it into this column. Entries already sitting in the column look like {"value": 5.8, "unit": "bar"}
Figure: {"value": 1, "unit": "bar"}
